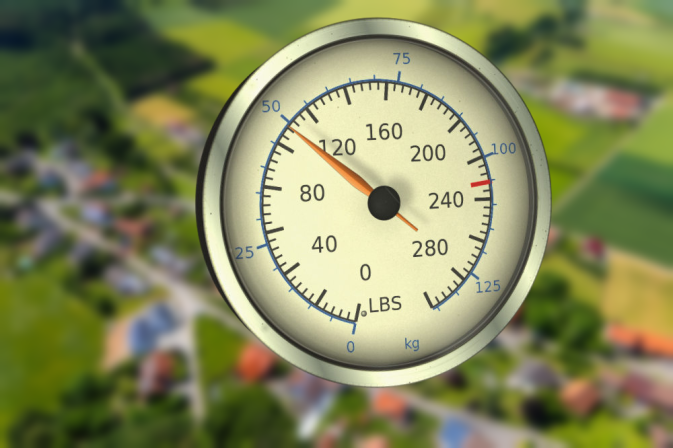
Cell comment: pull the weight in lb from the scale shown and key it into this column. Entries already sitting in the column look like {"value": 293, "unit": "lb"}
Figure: {"value": 108, "unit": "lb"}
